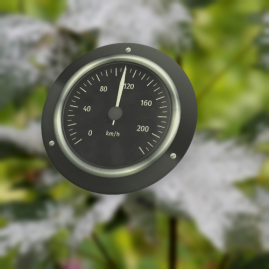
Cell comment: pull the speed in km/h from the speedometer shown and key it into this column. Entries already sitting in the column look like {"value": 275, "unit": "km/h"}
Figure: {"value": 110, "unit": "km/h"}
